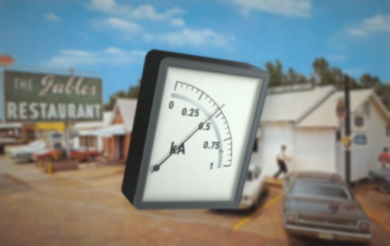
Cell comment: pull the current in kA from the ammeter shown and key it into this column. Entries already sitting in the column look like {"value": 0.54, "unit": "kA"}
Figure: {"value": 0.45, "unit": "kA"}
